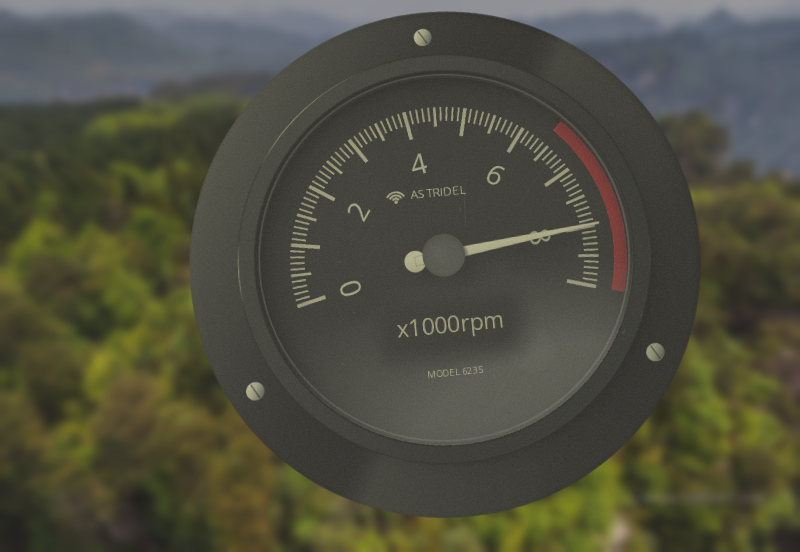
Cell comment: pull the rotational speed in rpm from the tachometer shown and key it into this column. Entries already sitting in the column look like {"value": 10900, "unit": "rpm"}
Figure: {"value": 8000, "unit": "rpm"}
